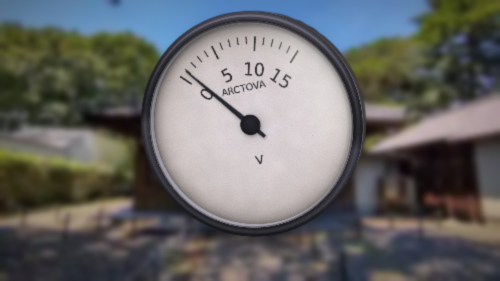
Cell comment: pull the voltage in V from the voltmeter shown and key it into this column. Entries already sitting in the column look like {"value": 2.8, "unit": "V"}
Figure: {"value": 1, "unit": "V"}
